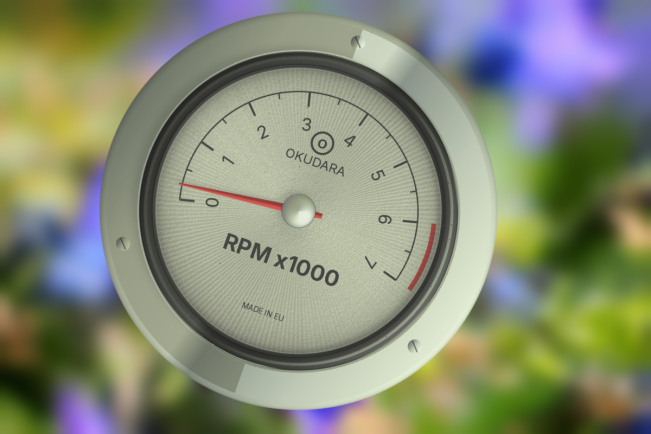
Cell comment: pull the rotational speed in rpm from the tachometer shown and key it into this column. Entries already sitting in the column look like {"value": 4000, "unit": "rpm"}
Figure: {"value": 250, "unit": "rpm"}
